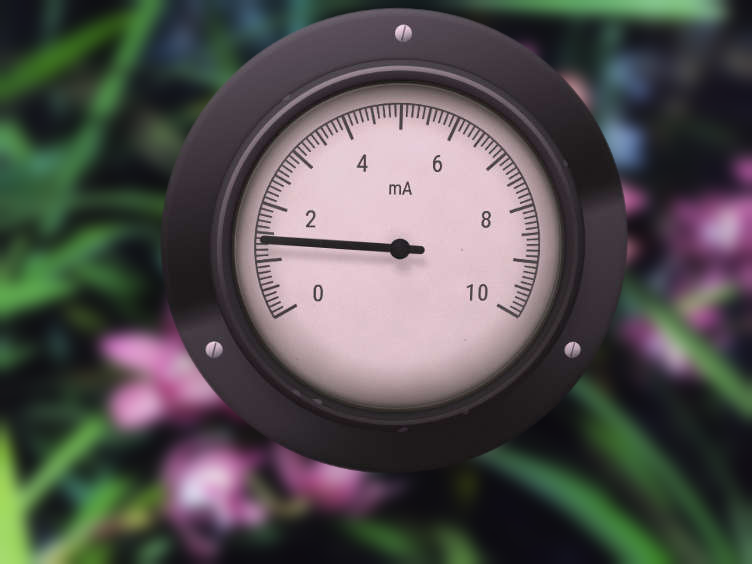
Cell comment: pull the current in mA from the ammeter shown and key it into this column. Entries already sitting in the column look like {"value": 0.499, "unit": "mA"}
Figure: {"value": 1.4, "unit": "mA"}
